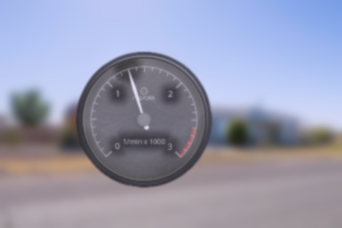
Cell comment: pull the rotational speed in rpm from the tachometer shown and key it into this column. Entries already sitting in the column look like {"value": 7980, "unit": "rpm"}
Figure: {"value": 1300, "unit": "rpm"}
